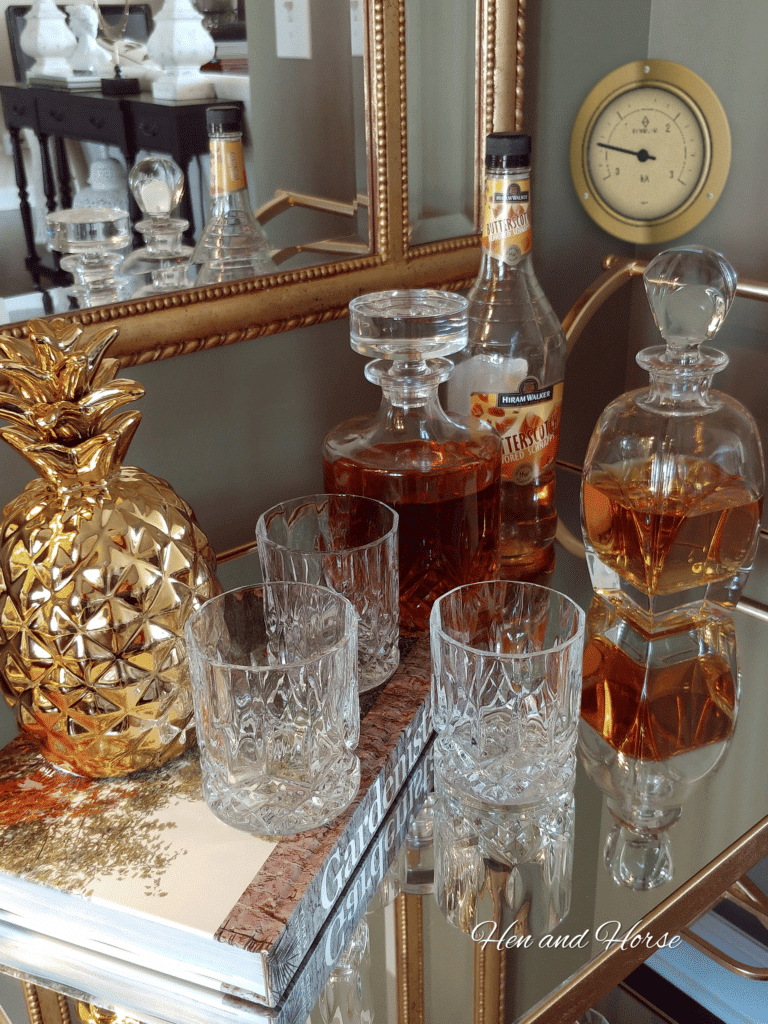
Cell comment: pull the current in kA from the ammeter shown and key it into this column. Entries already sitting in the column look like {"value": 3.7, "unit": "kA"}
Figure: {"value": 0.5, "unit": "kA"}
